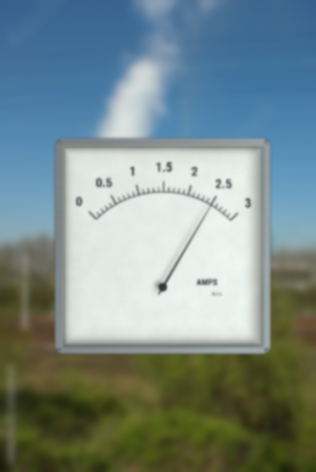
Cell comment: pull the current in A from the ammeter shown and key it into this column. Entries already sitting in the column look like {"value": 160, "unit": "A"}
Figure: {"value": 2.5, "unit": "A"}
